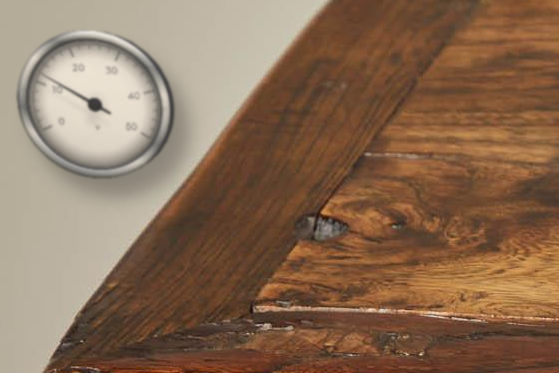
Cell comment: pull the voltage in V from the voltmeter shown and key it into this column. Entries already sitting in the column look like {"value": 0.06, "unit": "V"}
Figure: {"value": 12, "unit": "V"}
